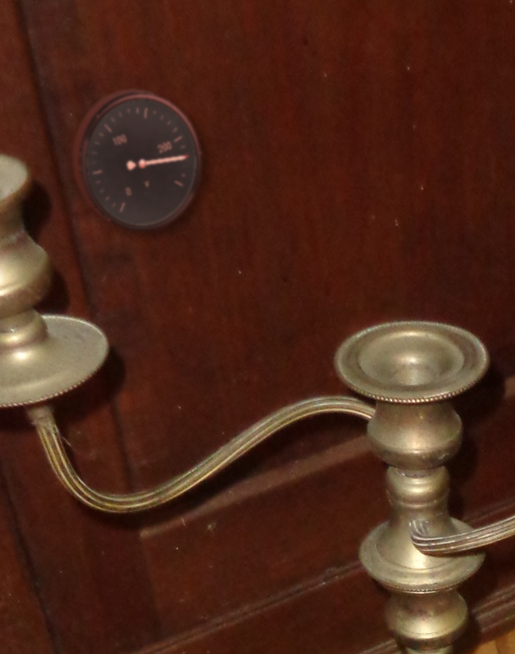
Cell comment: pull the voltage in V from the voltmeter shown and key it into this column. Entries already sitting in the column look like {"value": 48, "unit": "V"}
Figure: {"value": 220, "unit": "V"}
